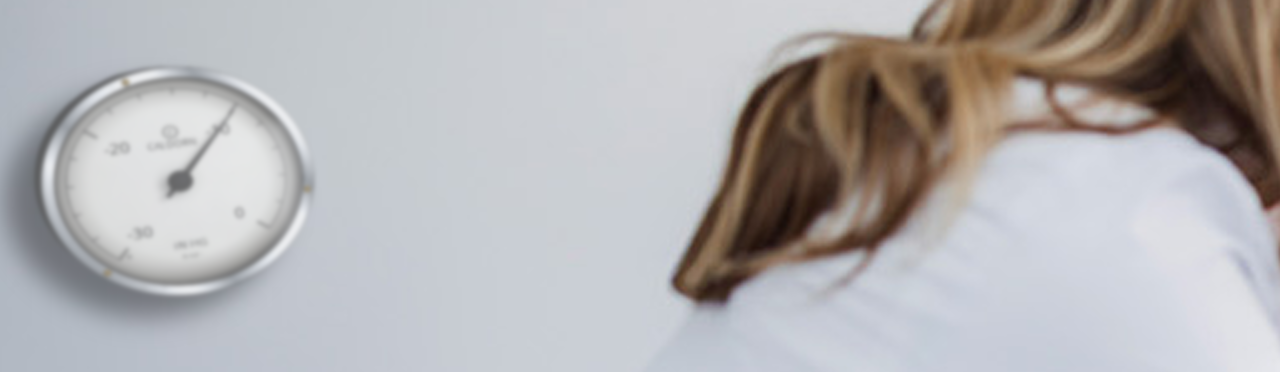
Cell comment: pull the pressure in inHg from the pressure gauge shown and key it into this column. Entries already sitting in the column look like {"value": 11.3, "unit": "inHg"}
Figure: {"value": -10, "unit": "inHg"}
